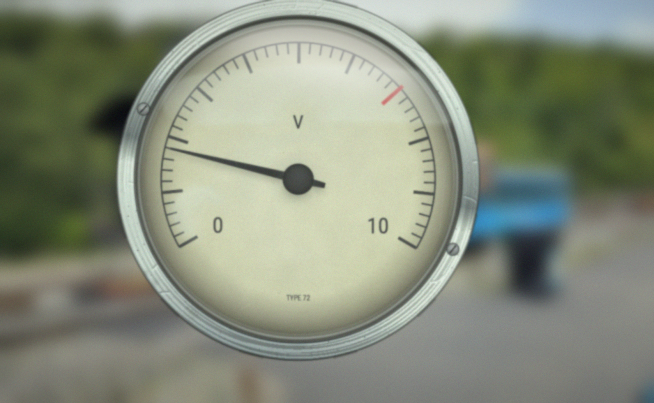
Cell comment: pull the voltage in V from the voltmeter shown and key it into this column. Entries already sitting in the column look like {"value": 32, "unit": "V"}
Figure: {"value": 1.8, "unit": "V"}
